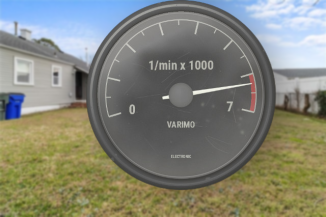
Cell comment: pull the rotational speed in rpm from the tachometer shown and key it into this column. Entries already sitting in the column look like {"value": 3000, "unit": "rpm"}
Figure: {"value": 6250, "unit": "rpm"}
